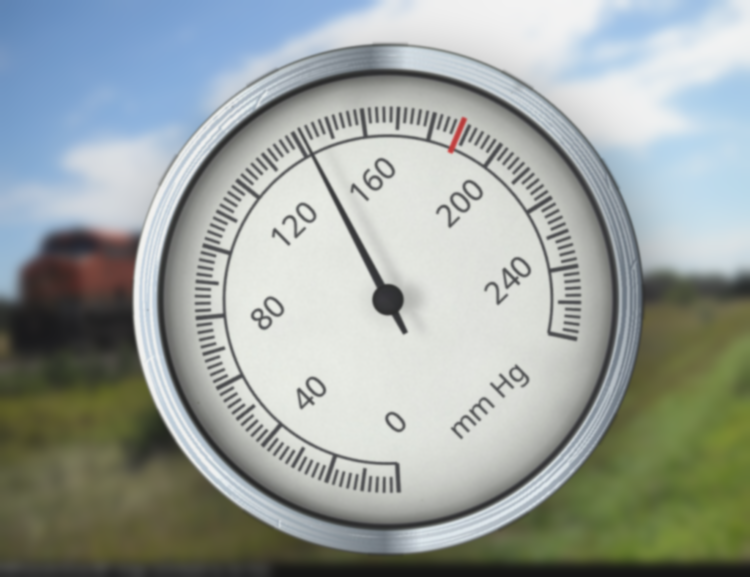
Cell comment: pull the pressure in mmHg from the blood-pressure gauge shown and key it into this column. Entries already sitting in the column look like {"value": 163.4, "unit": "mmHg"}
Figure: {"value": 142, "unit": "mmHg"}
